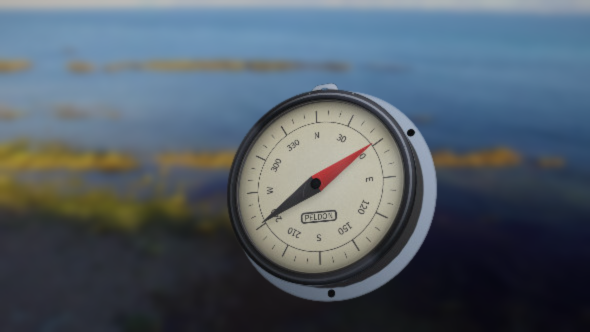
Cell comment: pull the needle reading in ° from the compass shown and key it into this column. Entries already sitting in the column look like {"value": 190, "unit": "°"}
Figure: {"value": 60, "unit": "°"}
